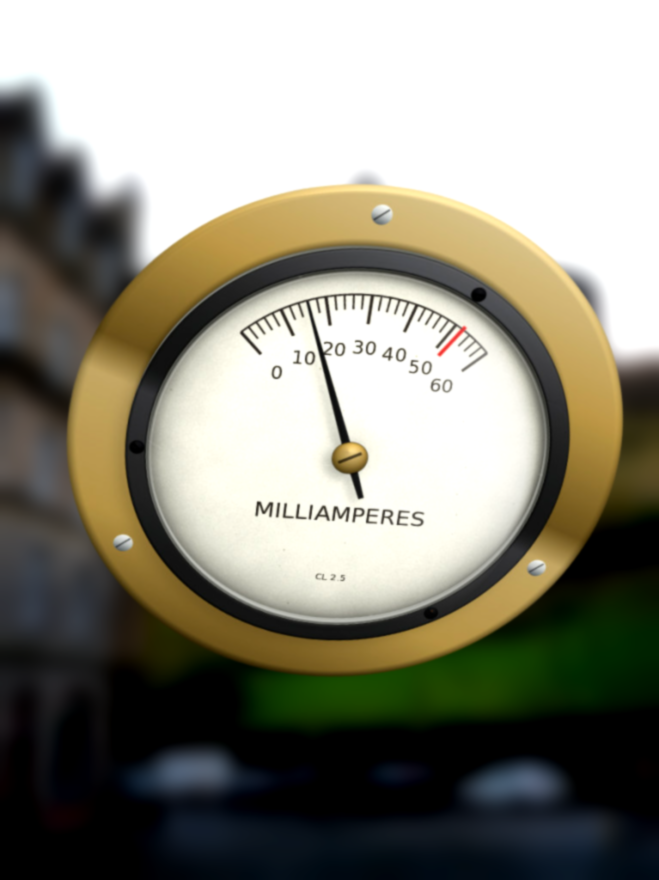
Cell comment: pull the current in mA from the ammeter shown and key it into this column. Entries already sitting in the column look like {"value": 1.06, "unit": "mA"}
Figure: {"value": 16, "unit": "mA"}
